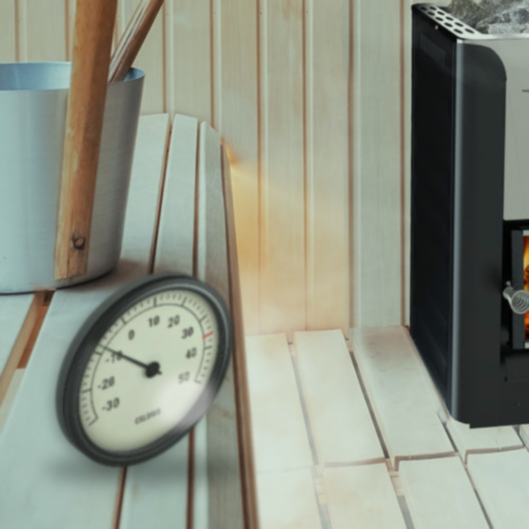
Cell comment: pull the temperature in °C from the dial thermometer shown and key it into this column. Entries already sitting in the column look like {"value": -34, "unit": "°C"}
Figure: {"value": -8, "unit": "°C"}
